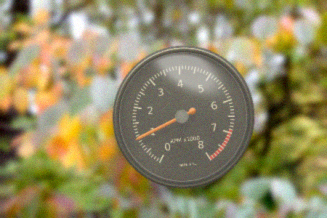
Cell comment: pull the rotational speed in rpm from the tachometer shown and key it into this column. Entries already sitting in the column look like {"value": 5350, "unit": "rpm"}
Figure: {"value": 1000, "unit": "rpm"}
